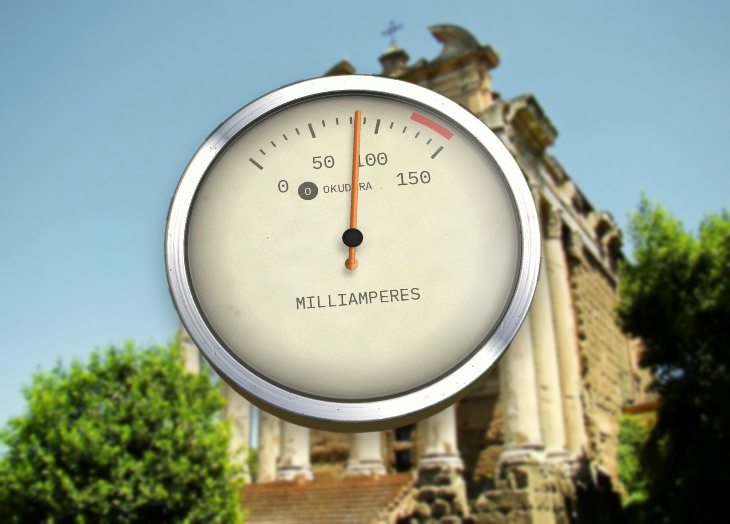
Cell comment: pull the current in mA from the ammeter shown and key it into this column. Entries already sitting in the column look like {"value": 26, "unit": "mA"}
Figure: {"value": 85, "unit": "mA"}
